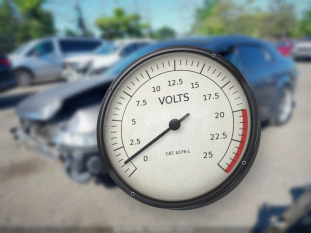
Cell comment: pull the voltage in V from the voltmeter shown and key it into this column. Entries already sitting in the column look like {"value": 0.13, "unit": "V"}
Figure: {"value": 1, "unit": "V"}
